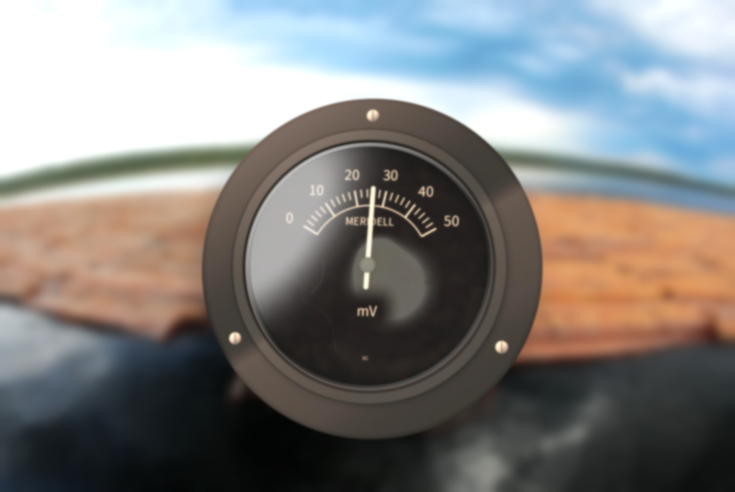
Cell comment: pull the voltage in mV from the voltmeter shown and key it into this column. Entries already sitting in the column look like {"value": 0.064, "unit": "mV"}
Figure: {"value": 26, "unit": "mV"}
